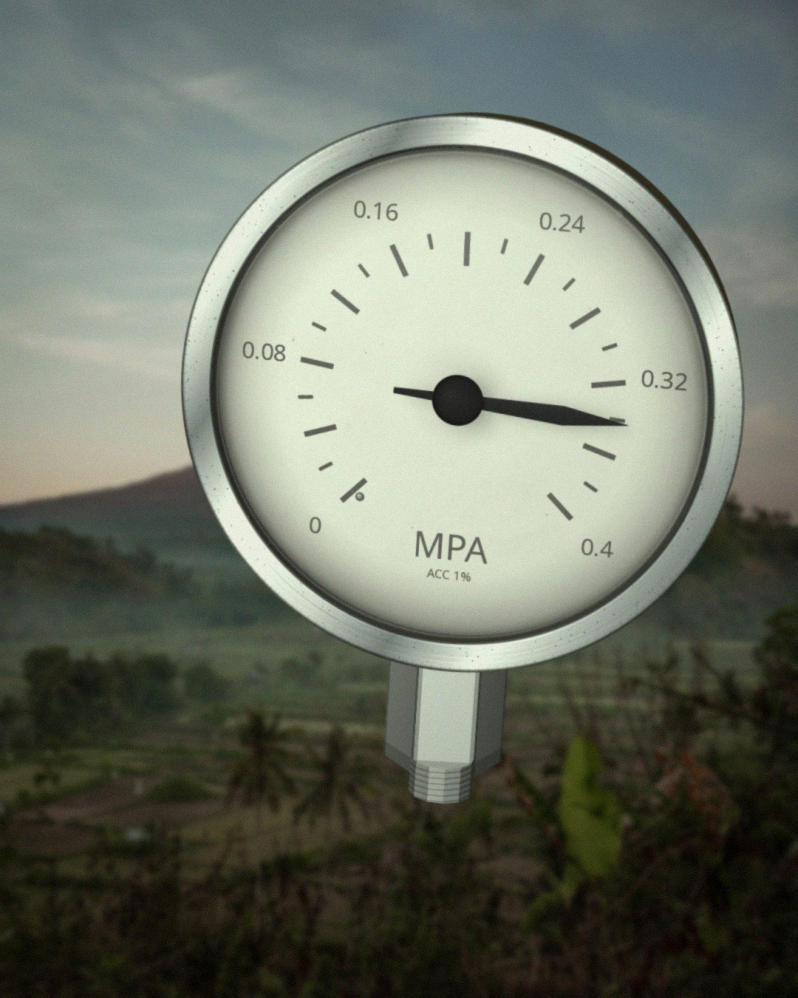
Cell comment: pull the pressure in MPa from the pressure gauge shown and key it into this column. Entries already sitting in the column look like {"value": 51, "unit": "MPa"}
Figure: {"value": 0.34, "unit": "MPa"}
